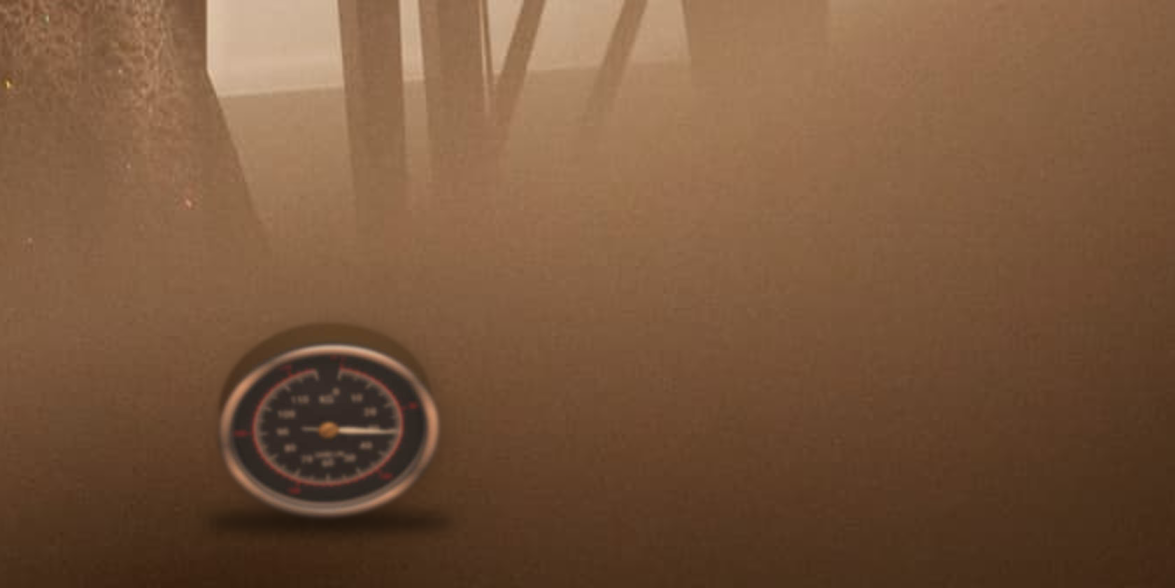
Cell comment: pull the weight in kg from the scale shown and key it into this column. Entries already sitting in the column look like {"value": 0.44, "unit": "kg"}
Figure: {"value": 30, "unit": "kg"}
